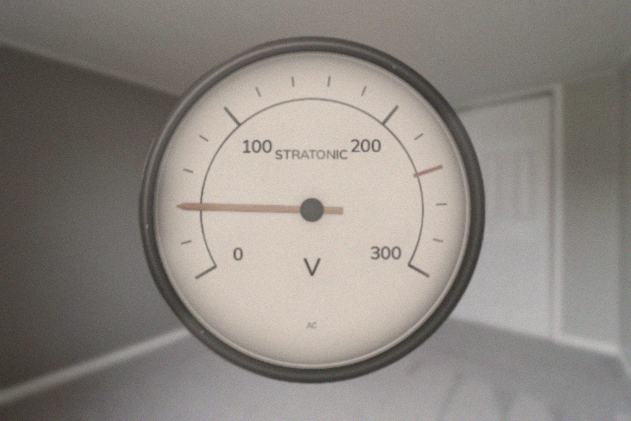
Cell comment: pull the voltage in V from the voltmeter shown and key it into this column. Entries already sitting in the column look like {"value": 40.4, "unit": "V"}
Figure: {"value": 40, "unit": "V"}
